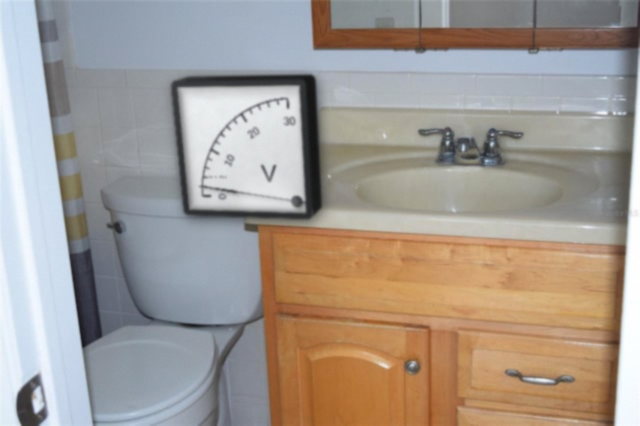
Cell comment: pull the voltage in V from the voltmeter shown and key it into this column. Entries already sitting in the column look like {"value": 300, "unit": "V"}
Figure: {"value": 2, "unit": "V"}
